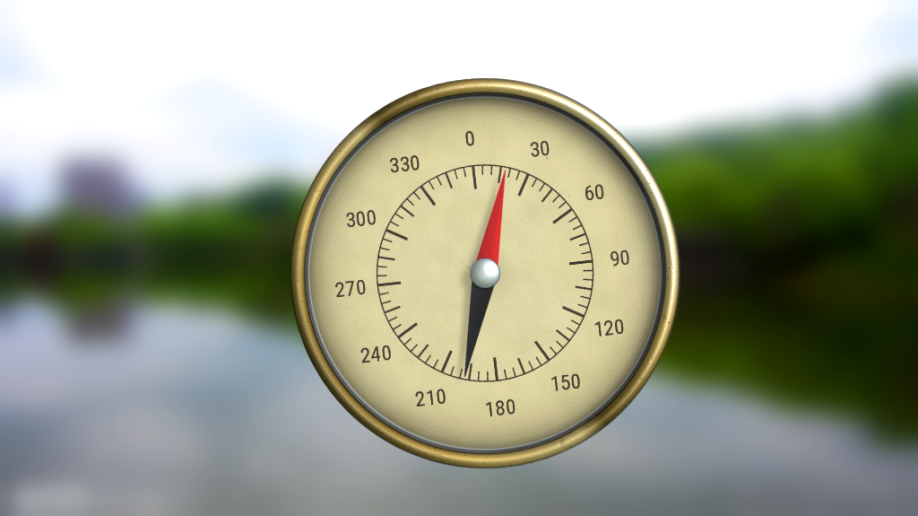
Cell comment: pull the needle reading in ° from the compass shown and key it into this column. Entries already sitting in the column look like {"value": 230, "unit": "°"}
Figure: {"value": 17.5, "unit": "°"}
